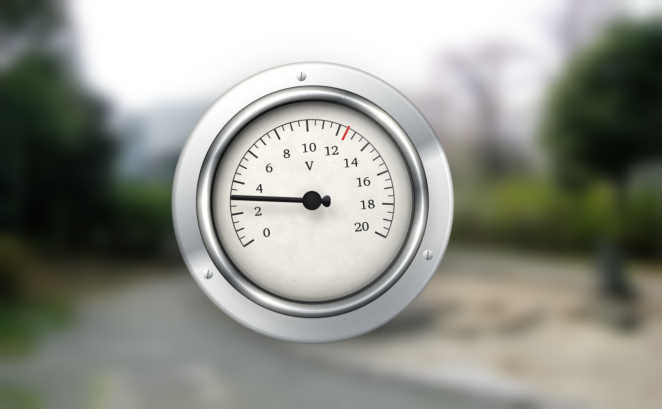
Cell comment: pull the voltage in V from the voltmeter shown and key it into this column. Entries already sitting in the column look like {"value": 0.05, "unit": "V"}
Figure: {"value": 3, "unit": "V"}
